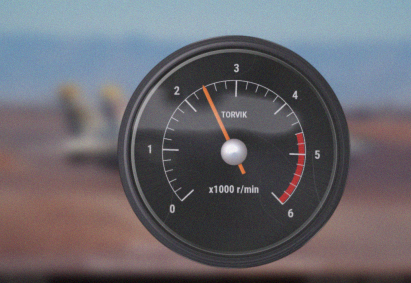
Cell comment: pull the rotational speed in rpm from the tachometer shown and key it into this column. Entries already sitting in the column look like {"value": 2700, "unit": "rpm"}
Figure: {"value": 2400, "unit": "rpm"}
